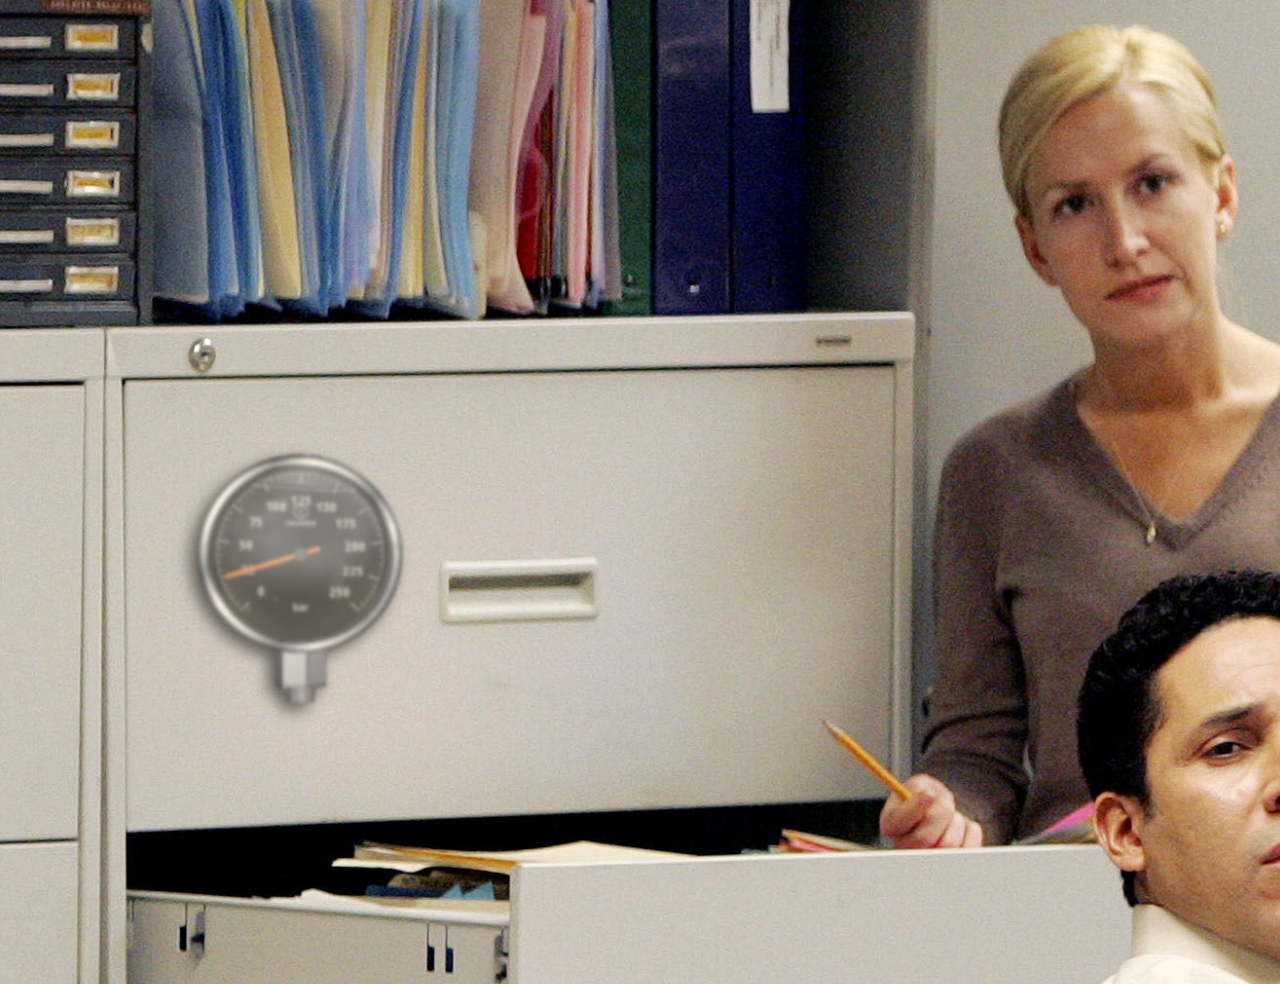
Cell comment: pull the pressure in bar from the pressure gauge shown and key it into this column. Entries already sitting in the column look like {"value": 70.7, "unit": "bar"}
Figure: {"value": 25, "unit": "bar"}
